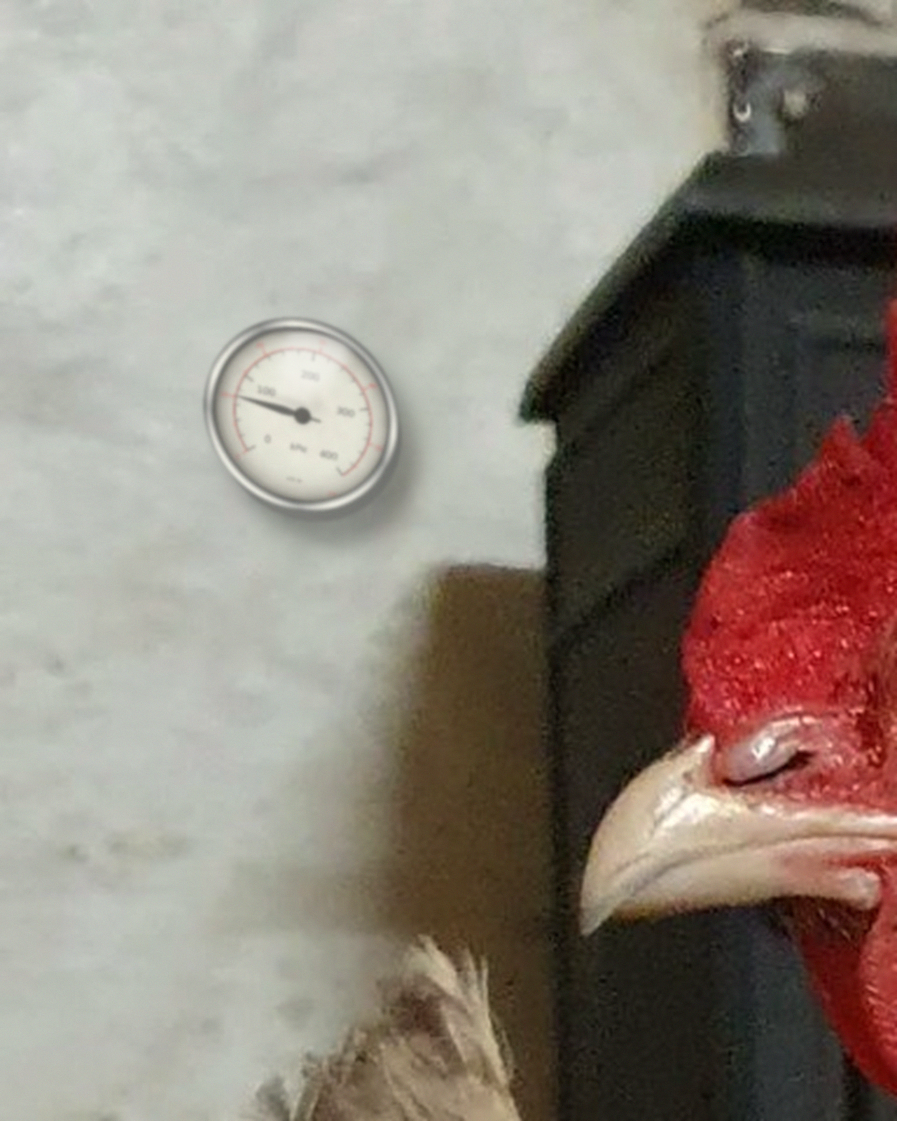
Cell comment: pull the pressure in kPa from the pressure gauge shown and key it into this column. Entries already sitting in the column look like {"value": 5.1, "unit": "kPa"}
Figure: {"value": 70, "unit": "kPa"}
